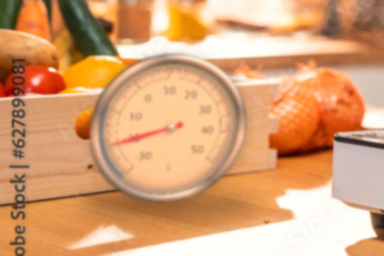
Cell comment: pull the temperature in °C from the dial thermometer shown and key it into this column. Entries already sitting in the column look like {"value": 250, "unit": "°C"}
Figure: {"value": -20, "unit": "°C"}
